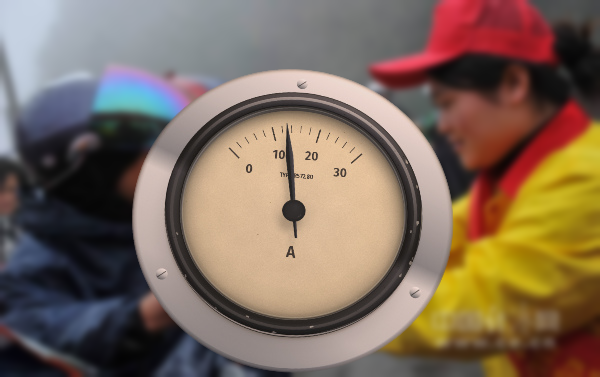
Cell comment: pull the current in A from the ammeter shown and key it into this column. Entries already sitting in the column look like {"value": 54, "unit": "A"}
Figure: {"value": 13, "unit": "A"}
